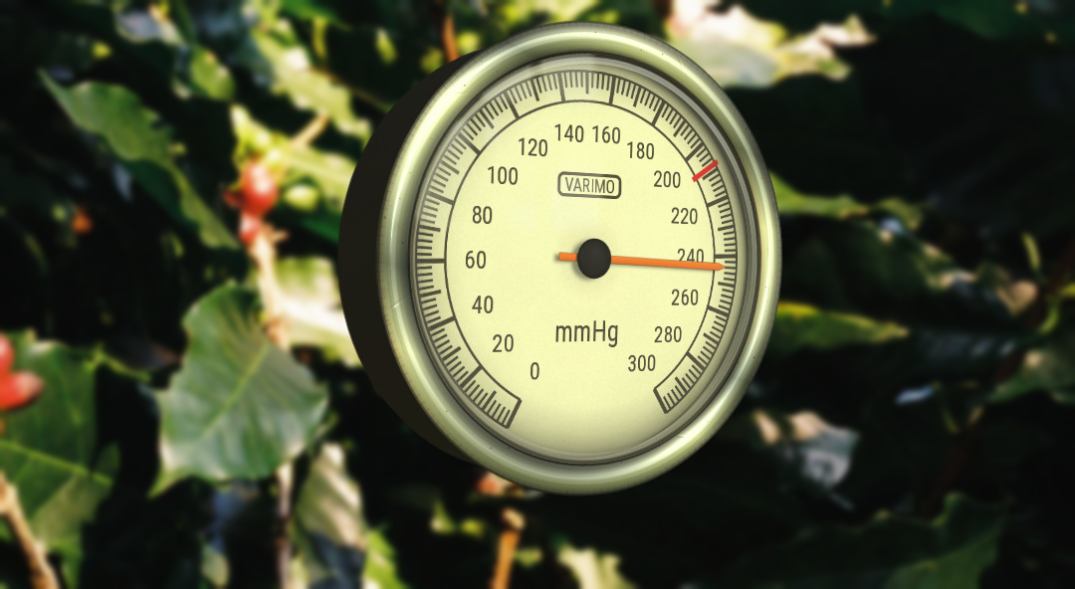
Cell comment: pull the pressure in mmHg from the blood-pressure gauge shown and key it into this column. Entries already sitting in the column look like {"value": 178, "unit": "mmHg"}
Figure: {"value": 244, "unit": "mmHg"}
